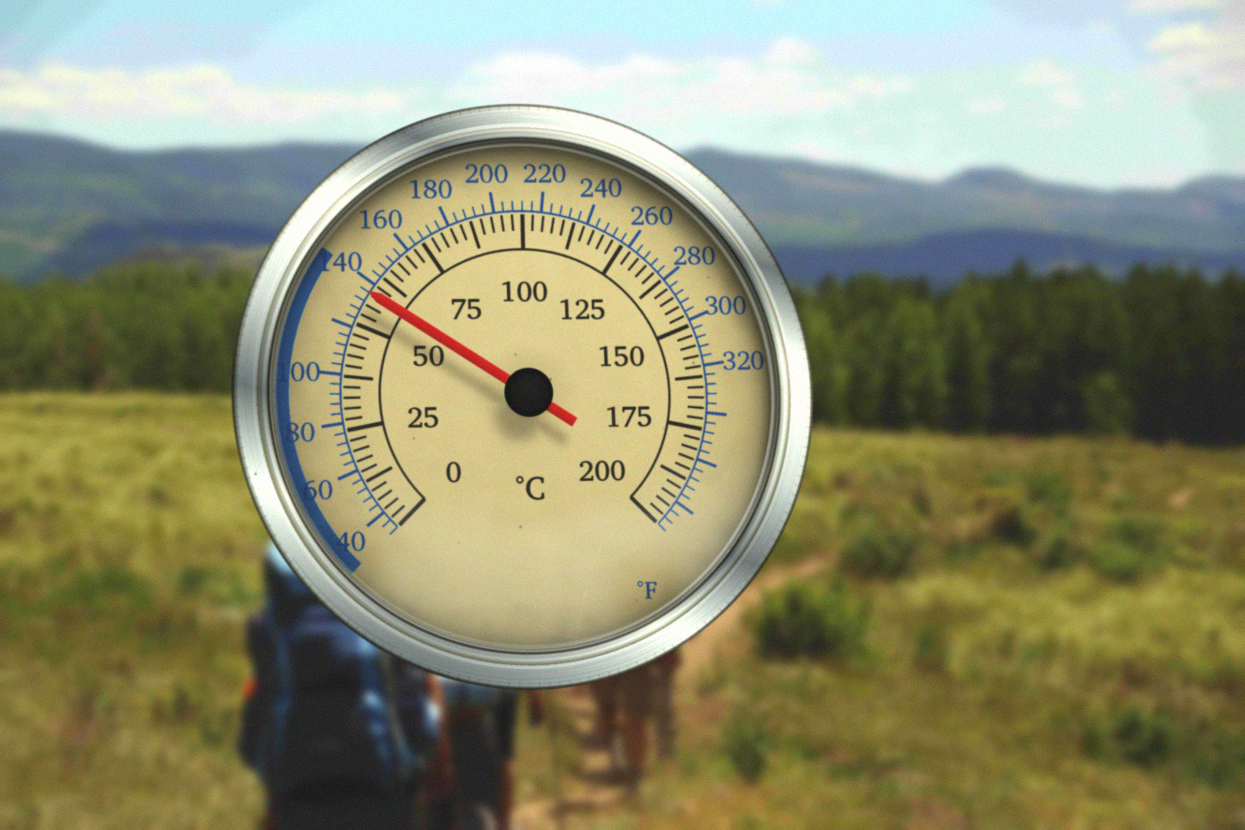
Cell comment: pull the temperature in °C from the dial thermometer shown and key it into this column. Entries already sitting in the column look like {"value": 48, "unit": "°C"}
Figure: {"value": 57.5, "unit": "°C"}
